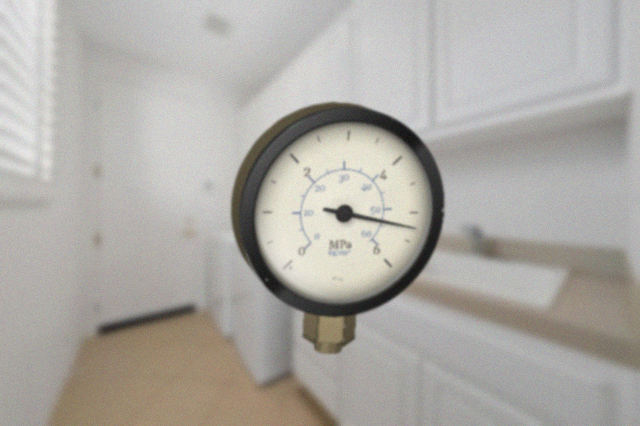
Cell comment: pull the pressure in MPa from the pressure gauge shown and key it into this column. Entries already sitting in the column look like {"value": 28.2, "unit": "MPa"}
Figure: {"value": 5.25, "unit": "MPa"}
